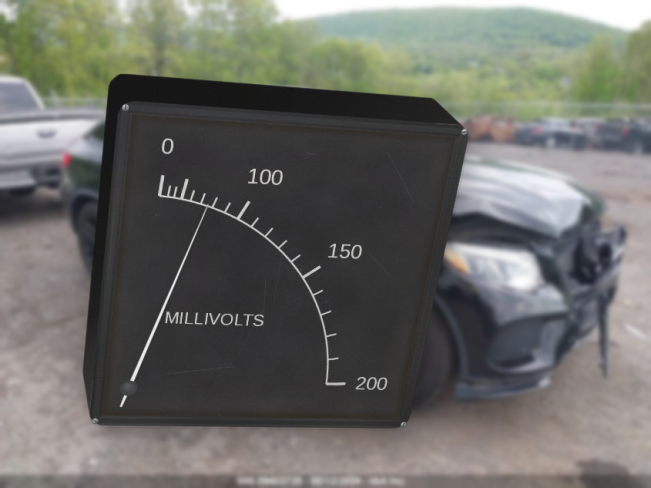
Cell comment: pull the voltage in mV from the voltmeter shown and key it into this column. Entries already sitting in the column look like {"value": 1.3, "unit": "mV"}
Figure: {"value": 75, "unit": "mV"}
